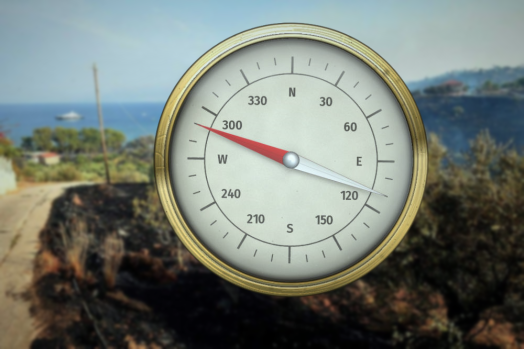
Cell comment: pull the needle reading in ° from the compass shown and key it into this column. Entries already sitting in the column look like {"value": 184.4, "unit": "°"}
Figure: {"value": 290, "unit": "°"}
